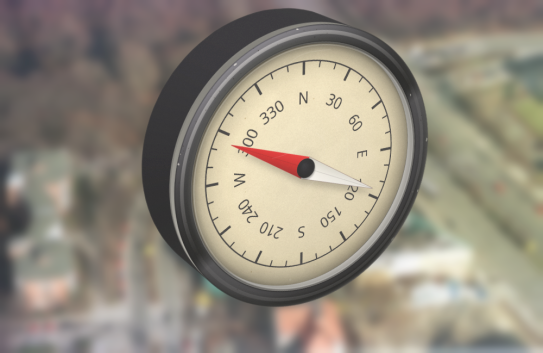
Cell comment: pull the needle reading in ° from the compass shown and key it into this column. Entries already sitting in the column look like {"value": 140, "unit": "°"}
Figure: {"value": 295, "unit": "°"}
